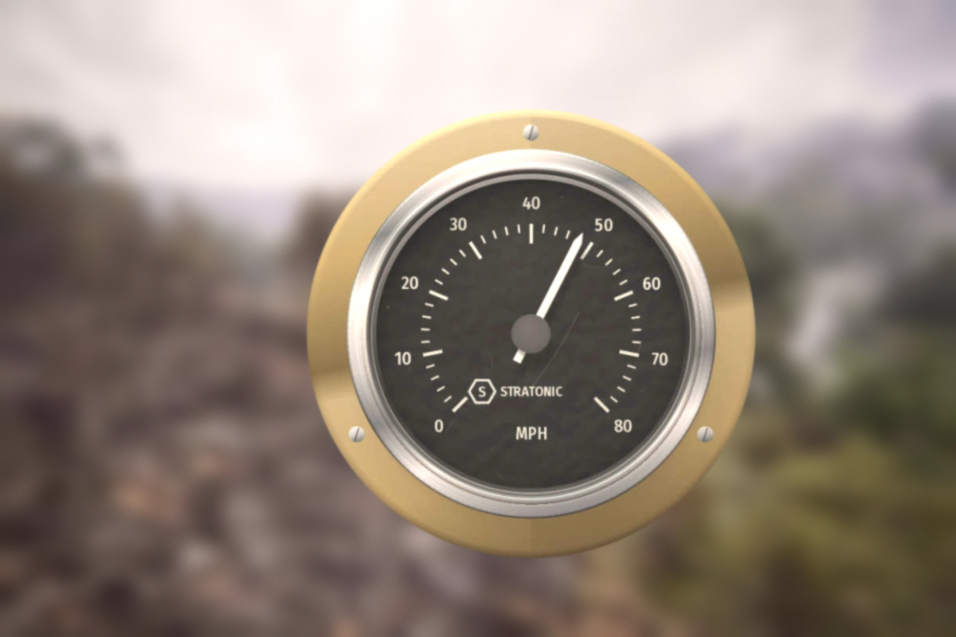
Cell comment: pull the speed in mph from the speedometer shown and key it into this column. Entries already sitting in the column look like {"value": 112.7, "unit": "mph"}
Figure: {"value": 48, "unit": "mph"}
